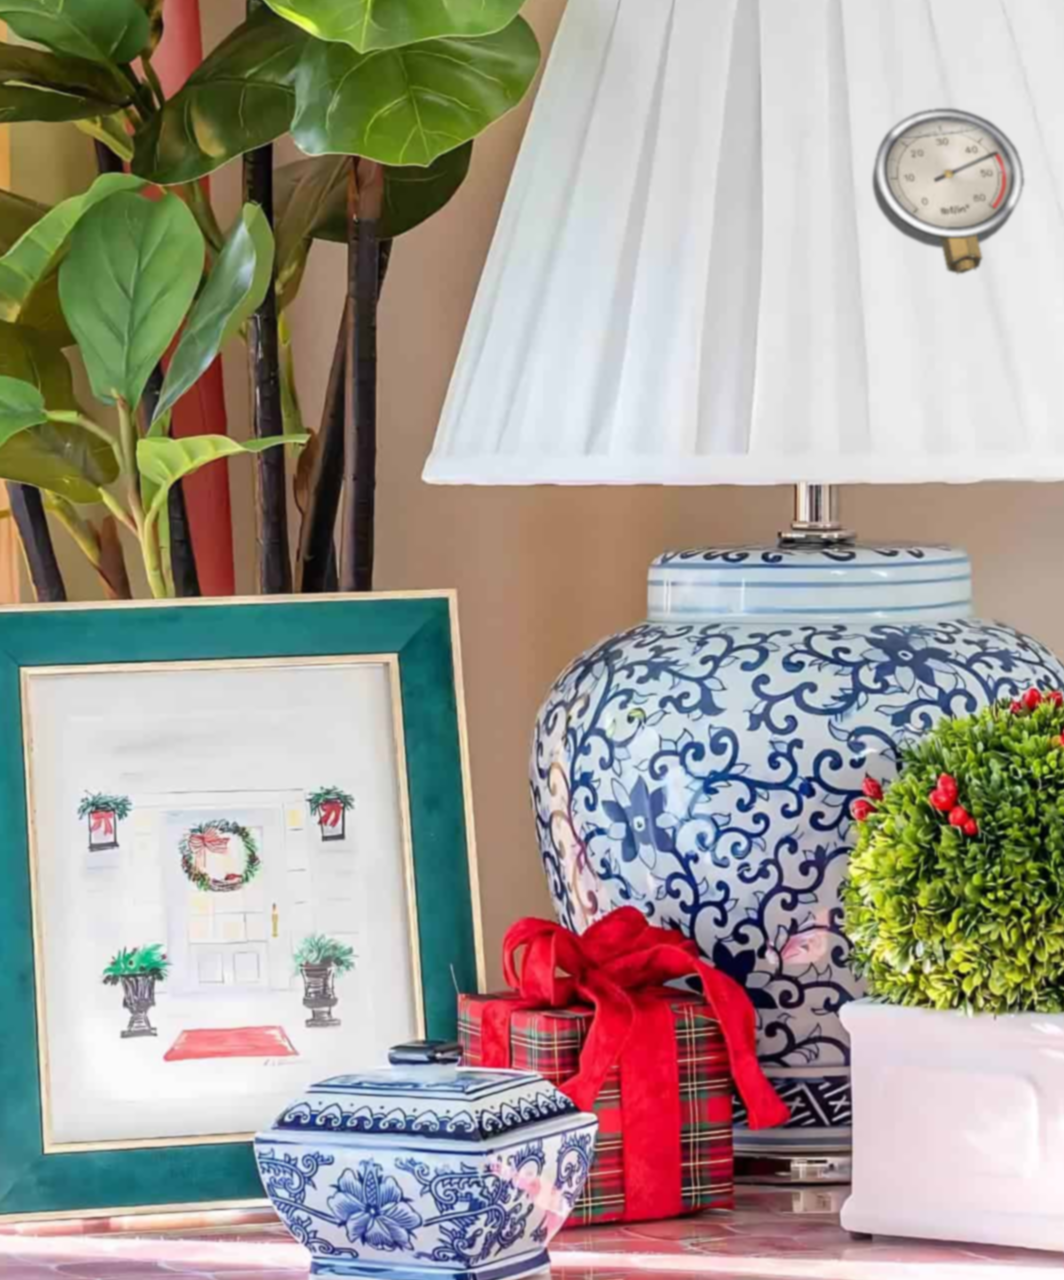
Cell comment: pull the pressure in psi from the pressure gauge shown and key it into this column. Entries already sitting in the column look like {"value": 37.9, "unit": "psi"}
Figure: {"value": 45, "unit": "psi"}
